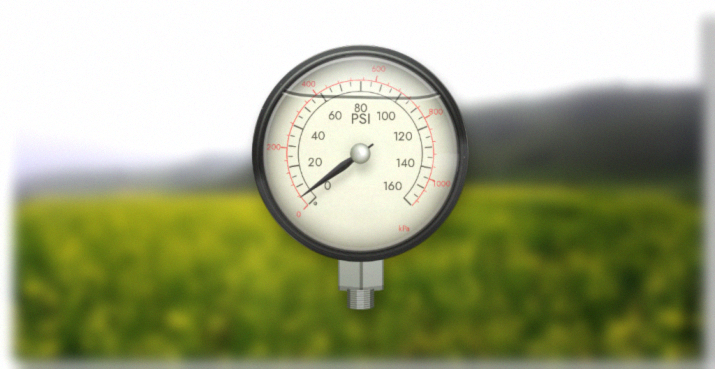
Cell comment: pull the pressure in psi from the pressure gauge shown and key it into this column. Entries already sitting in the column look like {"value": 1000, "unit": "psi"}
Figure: {"value": 5, "unit": "psi"}
